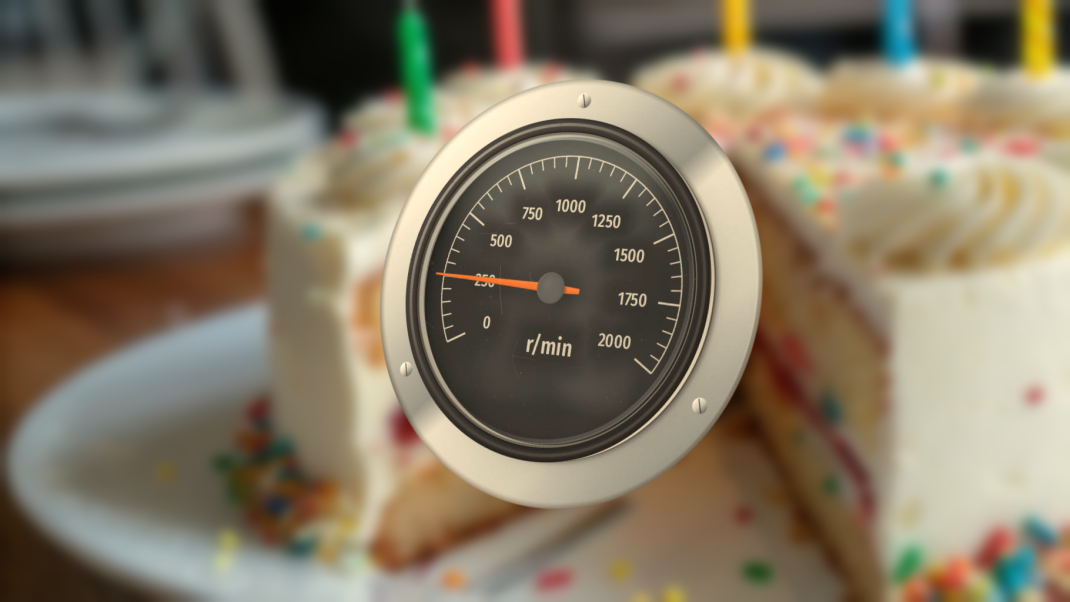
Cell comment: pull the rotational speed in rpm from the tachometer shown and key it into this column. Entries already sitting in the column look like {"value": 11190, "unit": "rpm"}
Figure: {"value": 250, "unit": "rpm"}
